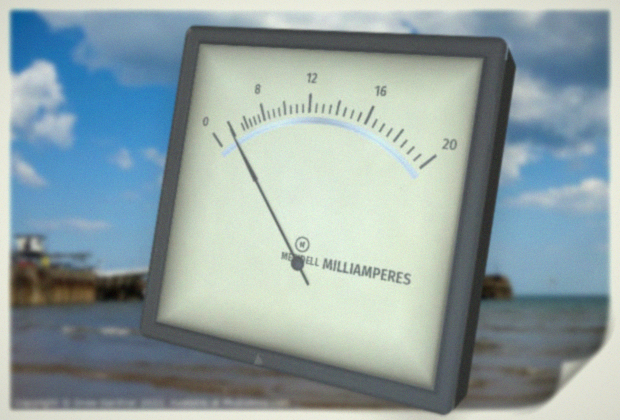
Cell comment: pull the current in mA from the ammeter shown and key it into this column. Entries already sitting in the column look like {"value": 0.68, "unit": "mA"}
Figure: {"value": 4, "unit": "mA"}
